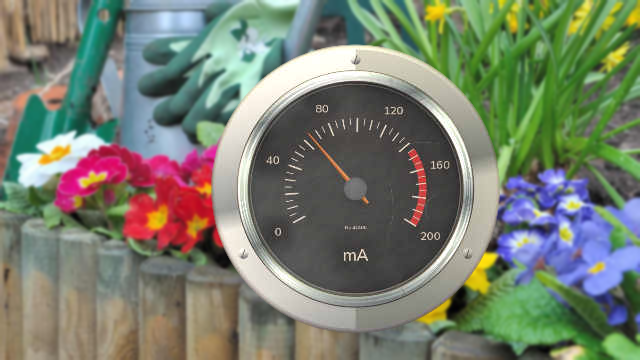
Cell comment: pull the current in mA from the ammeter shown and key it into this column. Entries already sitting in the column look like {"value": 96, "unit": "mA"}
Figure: {"value": 65, "unit": "mA"}
